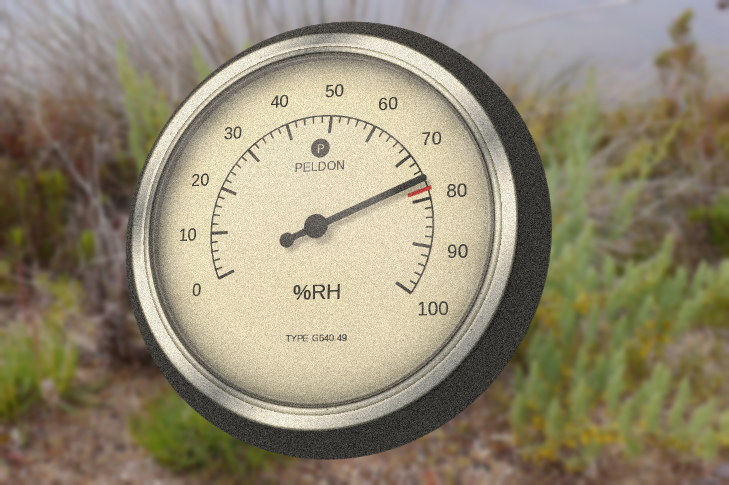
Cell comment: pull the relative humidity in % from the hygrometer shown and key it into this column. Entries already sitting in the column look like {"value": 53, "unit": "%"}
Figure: {"value": 76, "unit": "%"}
